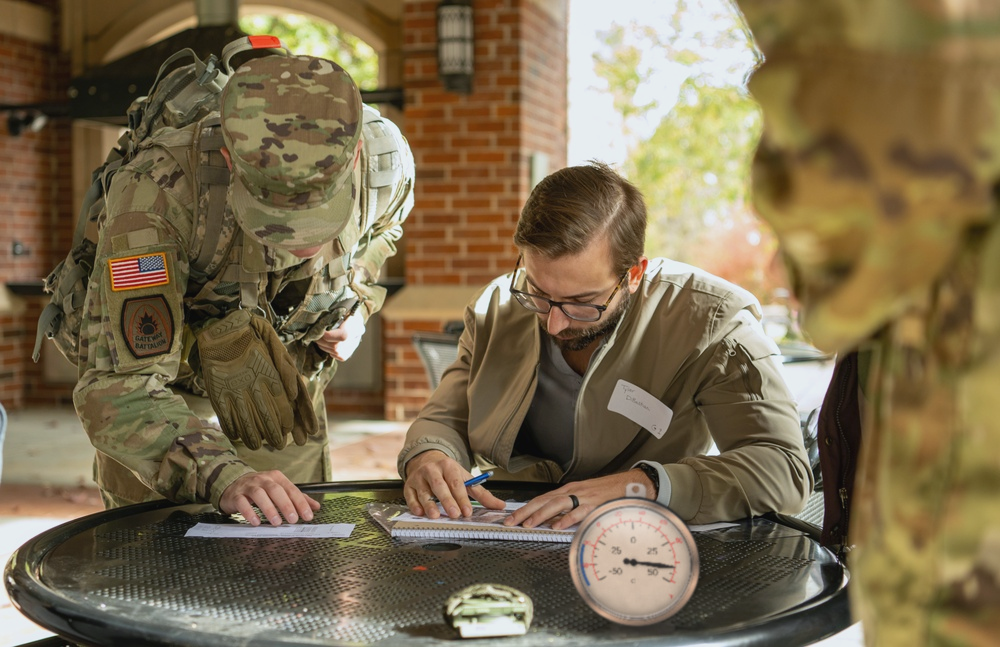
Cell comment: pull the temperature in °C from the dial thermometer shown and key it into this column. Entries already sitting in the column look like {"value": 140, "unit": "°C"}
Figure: {"value": 40, "unit": "°C"}
